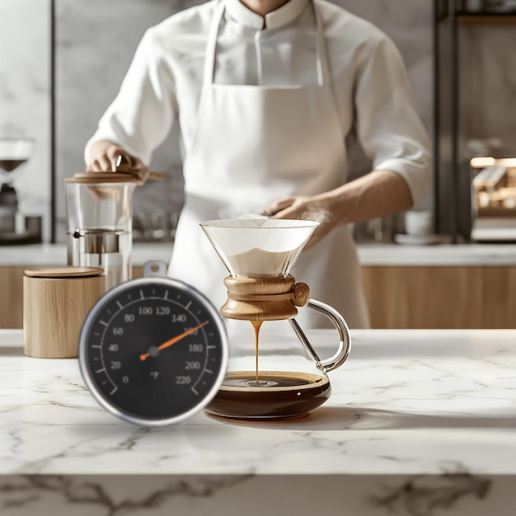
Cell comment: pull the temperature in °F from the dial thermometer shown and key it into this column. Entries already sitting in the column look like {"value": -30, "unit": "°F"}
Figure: {"value": 160, "unit": "°F"}
